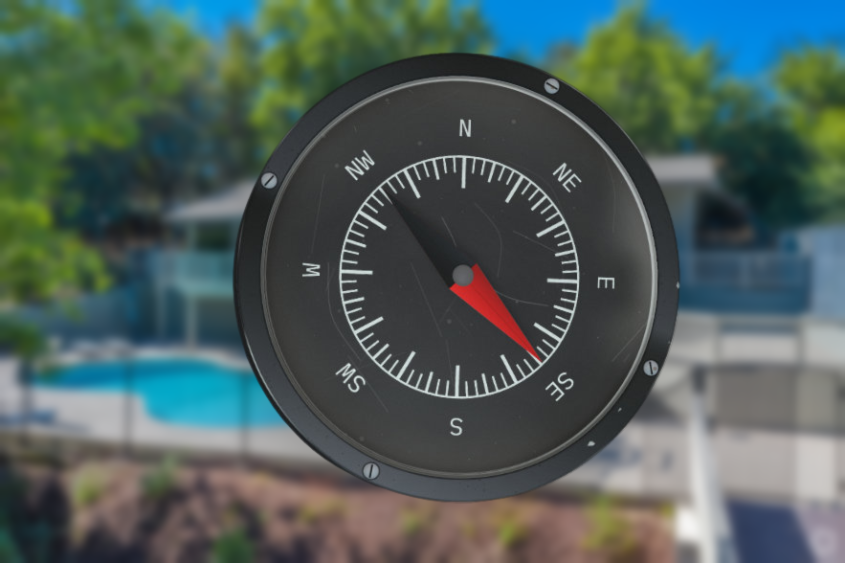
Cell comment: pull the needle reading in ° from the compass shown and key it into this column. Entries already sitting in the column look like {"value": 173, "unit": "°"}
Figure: {"value": 135, "unit": "°"}
